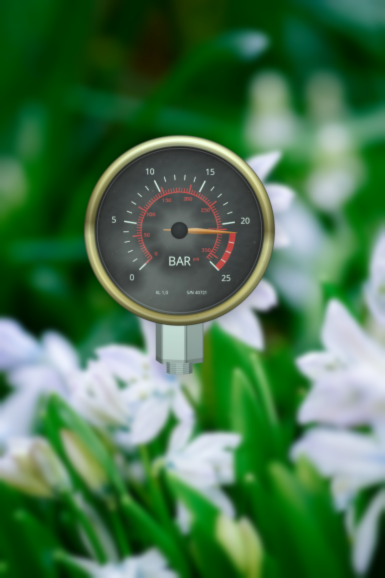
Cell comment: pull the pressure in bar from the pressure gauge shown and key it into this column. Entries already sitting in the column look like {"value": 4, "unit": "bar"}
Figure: {"value": 21, "unit": "bar"}
